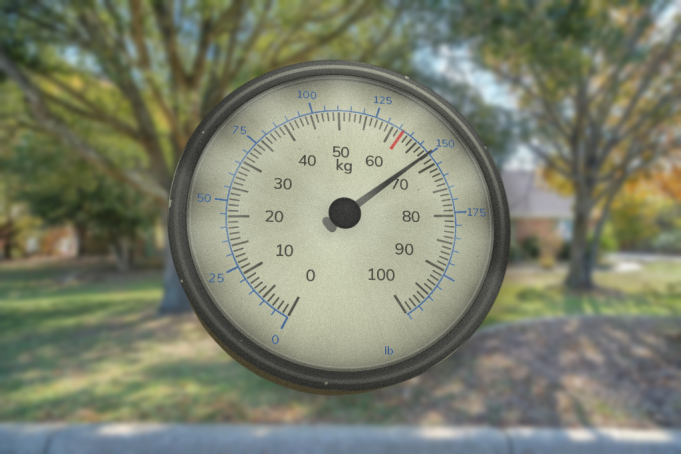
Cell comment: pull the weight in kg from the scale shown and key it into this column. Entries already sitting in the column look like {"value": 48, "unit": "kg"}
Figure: {"value": 68, "unit": "kg"}
